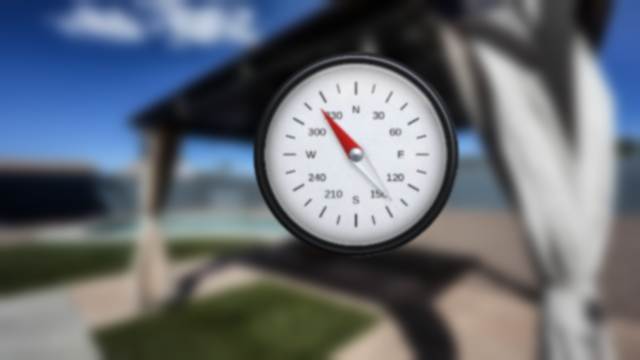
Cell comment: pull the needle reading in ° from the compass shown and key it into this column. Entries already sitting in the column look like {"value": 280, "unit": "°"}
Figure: {"value": 322.5, "unit": "°"}
